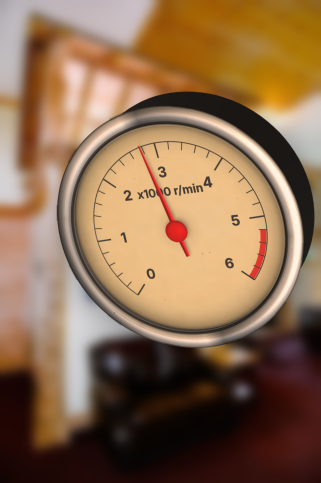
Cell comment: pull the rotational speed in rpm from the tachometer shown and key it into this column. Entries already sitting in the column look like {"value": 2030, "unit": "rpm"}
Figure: {"value": 2800, "unit": "rpm"}
